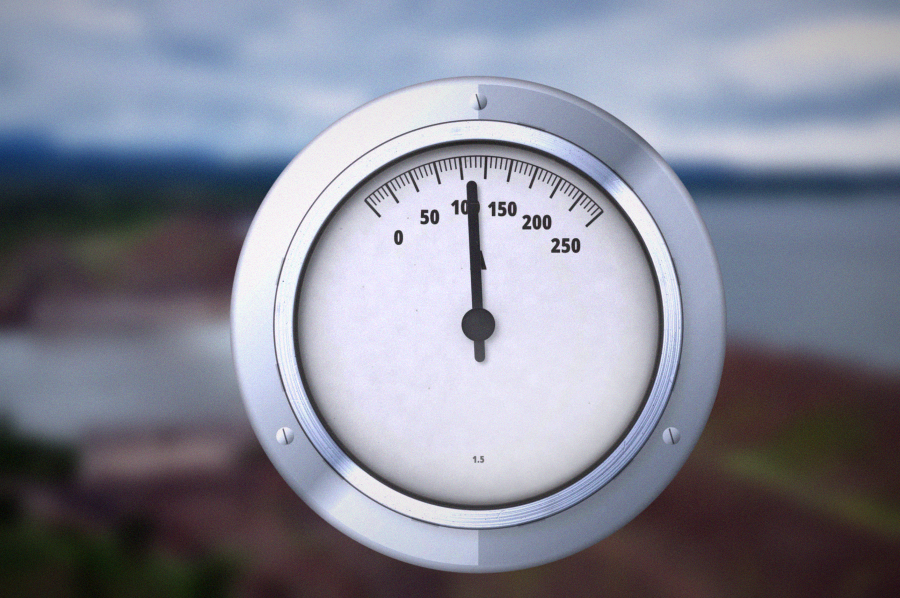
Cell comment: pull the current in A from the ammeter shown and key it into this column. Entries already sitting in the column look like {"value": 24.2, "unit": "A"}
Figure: {"value": 110, "unit": "A"}
